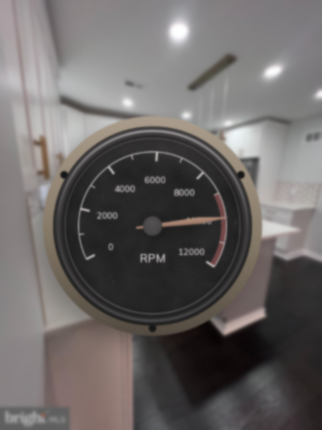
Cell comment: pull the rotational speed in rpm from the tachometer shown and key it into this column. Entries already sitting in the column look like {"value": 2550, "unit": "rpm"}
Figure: {"value": 10000, "unit": "rpm"}
